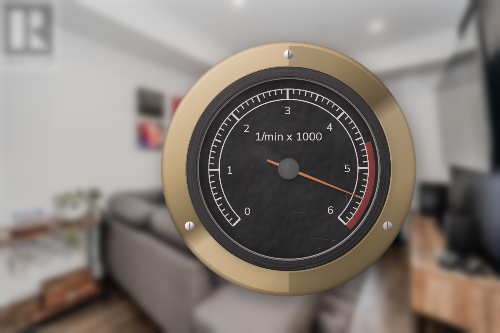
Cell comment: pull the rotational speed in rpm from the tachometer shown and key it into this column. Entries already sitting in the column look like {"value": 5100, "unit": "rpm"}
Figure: {"value": 5500, "unit": "rpm"}
